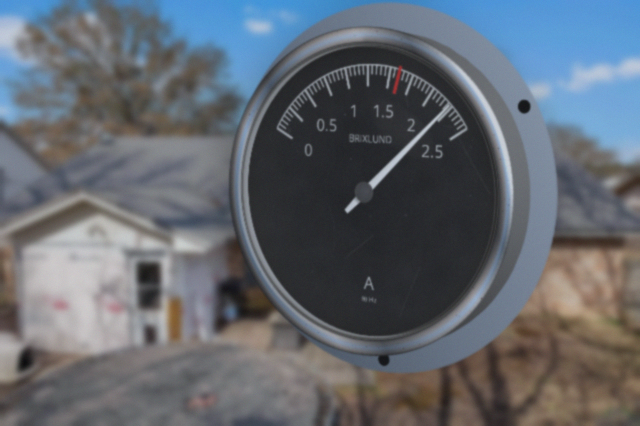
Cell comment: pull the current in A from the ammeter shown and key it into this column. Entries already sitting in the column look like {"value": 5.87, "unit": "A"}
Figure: {"value": 2.25, "unit": "A"}
